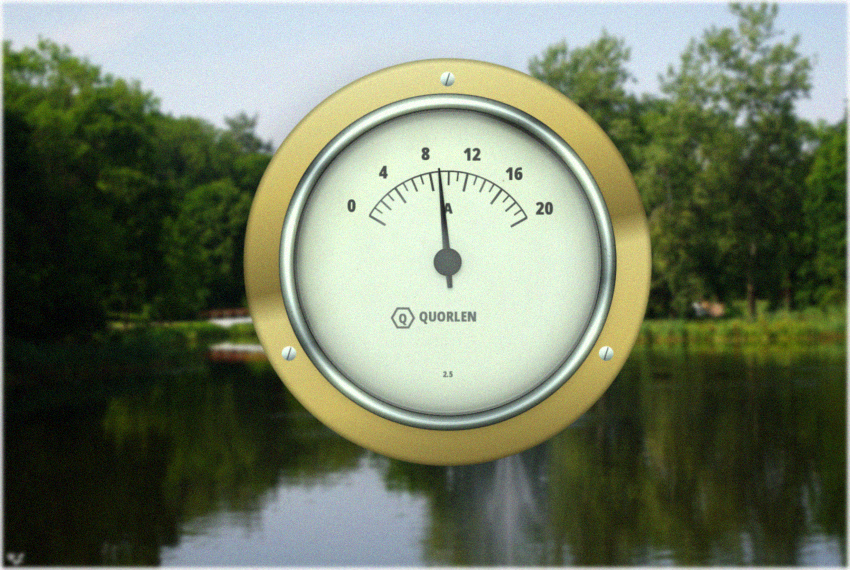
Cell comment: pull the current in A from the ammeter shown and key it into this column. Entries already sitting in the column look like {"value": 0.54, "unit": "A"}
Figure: {"value": 9, "unit": "A"}
